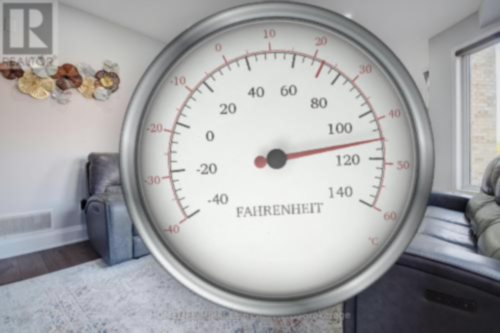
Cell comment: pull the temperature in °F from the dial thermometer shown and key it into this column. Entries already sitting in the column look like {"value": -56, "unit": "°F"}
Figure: {"value": 112, "unit": "°F"}
